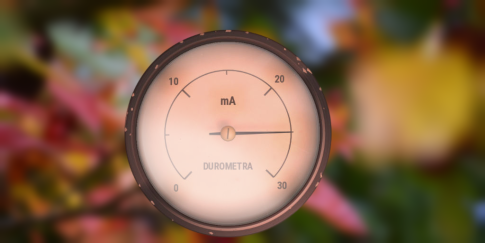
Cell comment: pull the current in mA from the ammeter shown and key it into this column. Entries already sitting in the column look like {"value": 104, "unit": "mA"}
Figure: {"value": 25, "unit": "mA"}
